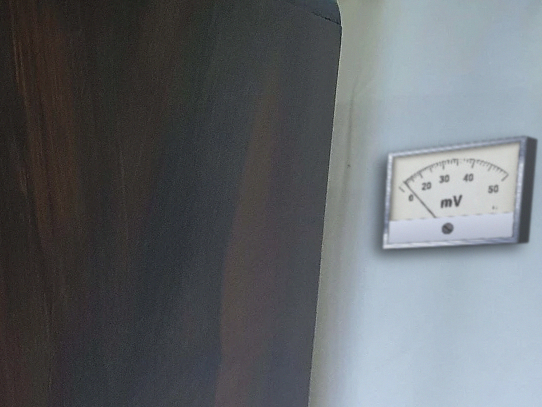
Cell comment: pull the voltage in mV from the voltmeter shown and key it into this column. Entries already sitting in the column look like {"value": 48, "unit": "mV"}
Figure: {"value": 10, "unit": "mV"}
